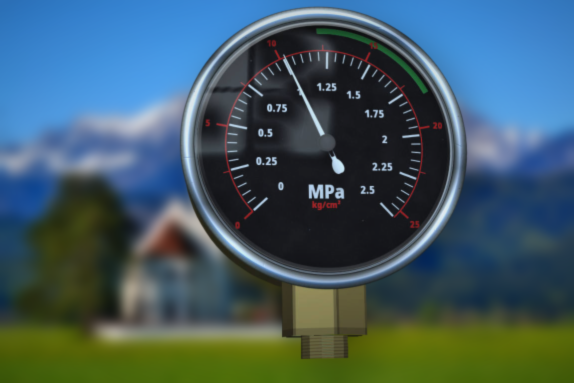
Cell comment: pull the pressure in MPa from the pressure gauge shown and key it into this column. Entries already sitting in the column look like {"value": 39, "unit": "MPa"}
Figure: {"value": 1, "unit": "MPa"}
